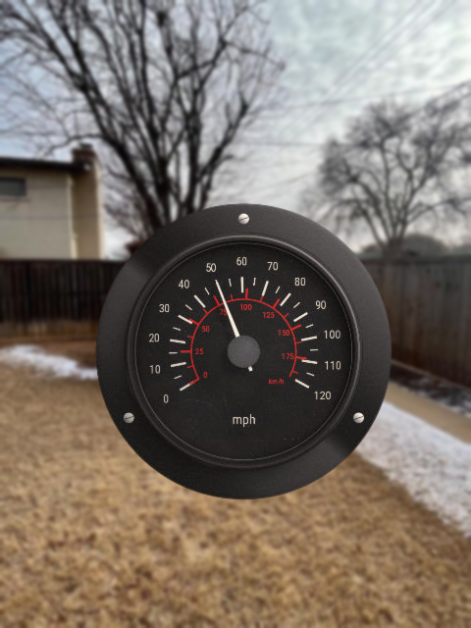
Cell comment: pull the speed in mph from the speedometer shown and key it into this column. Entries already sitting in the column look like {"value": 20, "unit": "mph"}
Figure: {"value": 50, "unit": "mph"}
